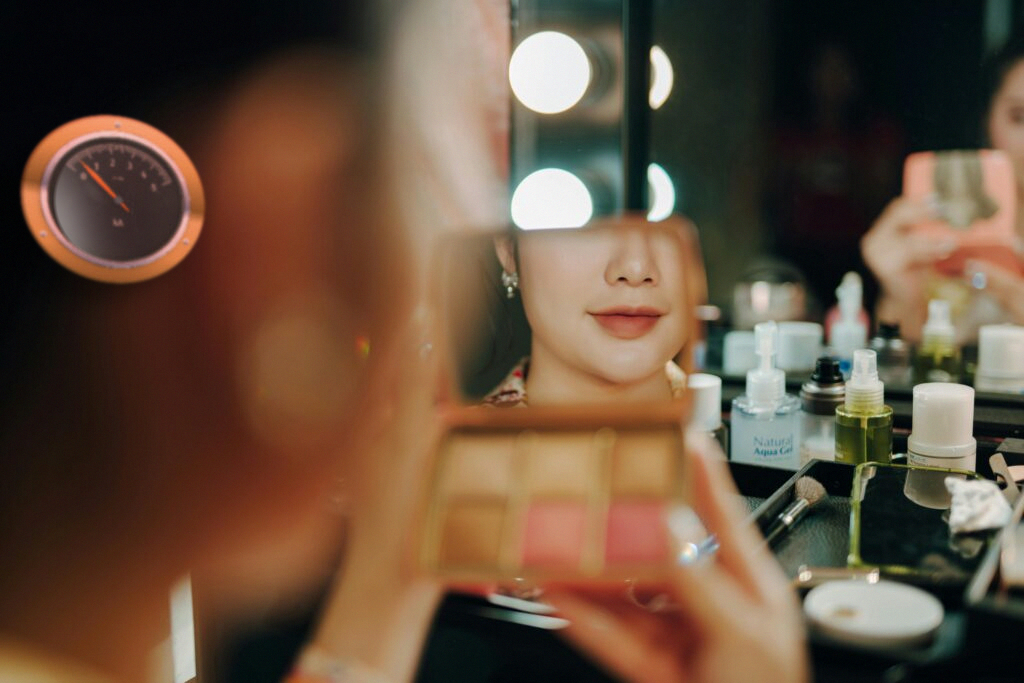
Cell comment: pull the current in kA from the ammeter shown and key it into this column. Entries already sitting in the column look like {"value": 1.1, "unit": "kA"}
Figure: {"value": 0.5, "unit": "kA"}
